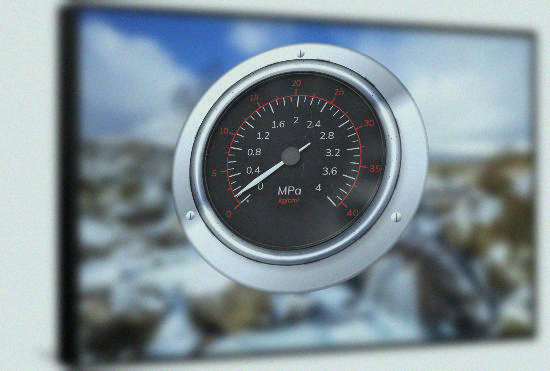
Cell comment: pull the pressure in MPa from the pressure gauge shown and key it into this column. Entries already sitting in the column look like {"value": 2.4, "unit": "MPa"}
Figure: {"value": 0.1, "unit": "MPa"}
